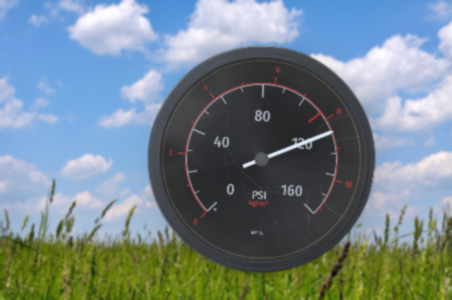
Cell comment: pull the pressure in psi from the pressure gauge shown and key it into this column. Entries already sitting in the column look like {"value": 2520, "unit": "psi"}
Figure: {"value": 120, "unit": "psi"}
